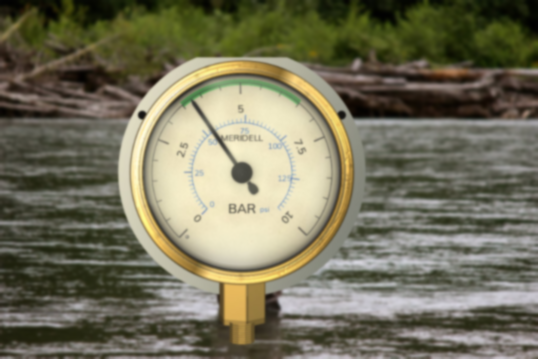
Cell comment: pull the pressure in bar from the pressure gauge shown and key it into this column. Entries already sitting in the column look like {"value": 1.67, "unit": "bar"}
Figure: {"value": 3.75, "unit": "bar"}
